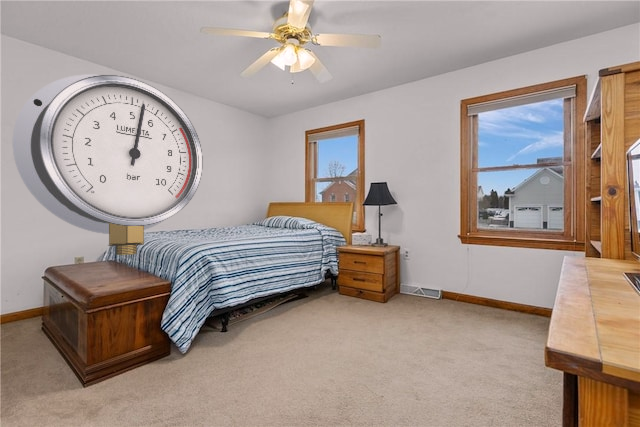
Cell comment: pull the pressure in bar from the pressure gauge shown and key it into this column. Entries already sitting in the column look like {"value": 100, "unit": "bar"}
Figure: {"value": 5.4, "unit": "bar"}
